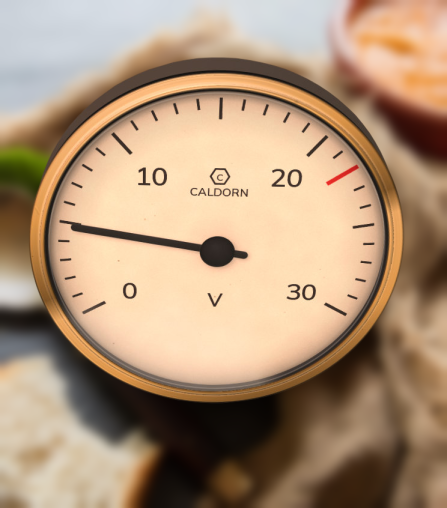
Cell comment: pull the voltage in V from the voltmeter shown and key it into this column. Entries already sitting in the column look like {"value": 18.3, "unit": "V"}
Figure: {"value": 5, "unit": "V"}
